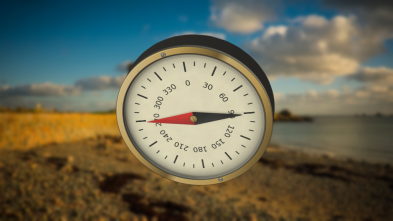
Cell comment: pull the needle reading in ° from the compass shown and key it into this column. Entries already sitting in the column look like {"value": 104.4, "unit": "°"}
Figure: {"value": 270, "unit": "°"}
